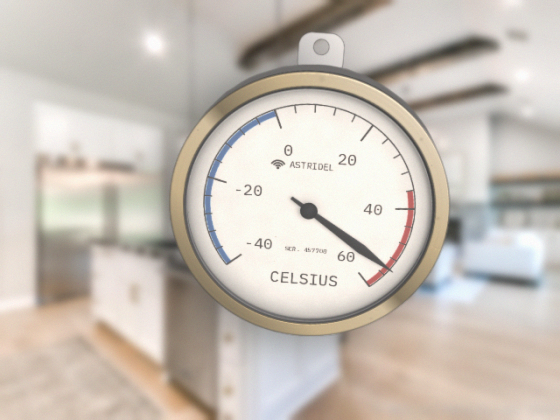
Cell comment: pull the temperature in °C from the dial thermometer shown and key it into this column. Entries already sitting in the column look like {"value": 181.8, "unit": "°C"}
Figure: {"value": 54, "unit": "°C"}
